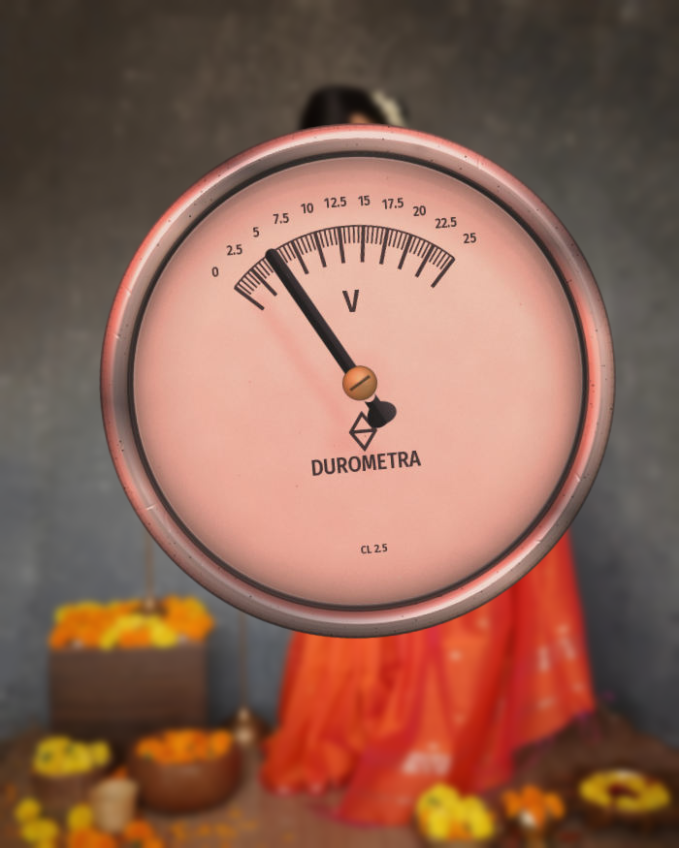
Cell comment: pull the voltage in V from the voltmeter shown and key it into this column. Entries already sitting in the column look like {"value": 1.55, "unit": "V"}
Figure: {"value": 5, "unit": "V"}
